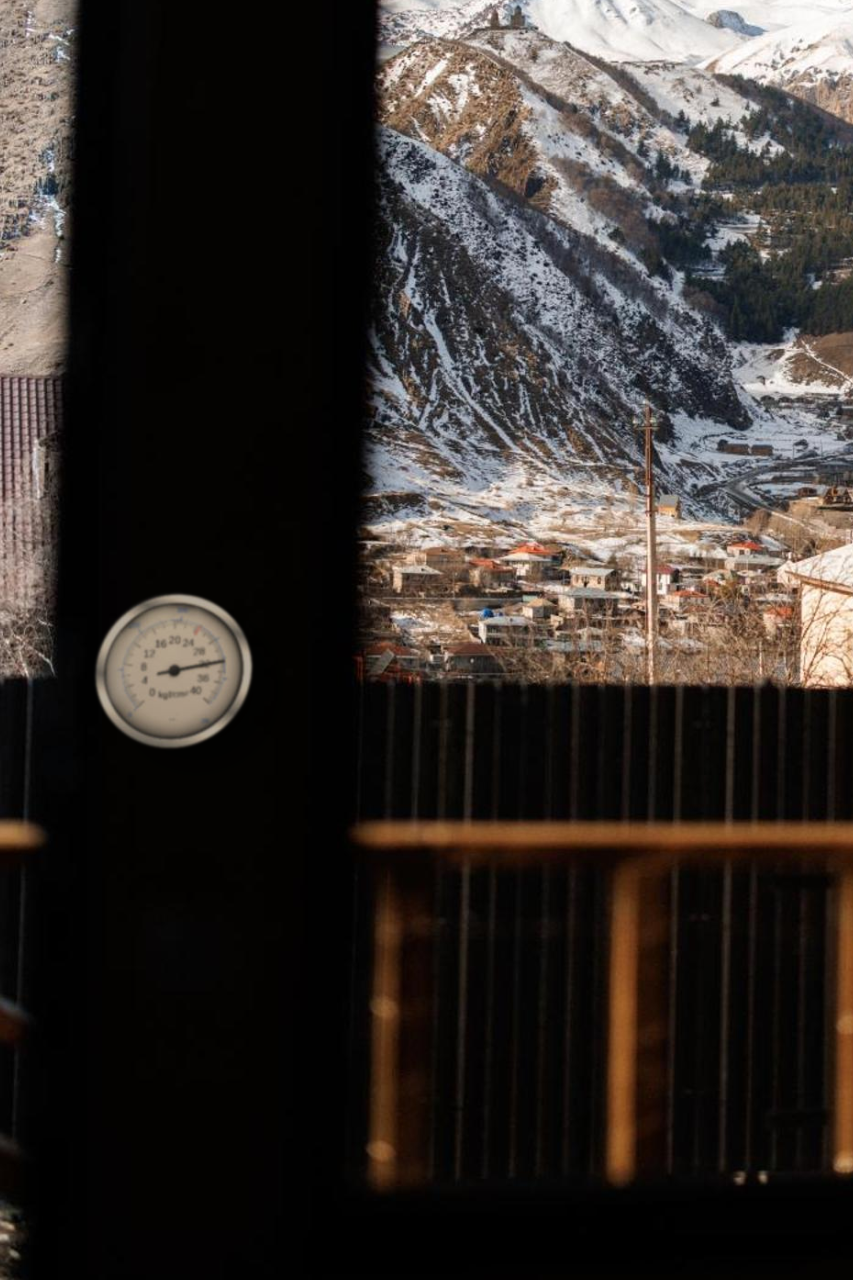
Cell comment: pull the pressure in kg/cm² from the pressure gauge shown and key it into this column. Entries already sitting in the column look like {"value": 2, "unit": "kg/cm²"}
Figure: {"value": 32, "unit": "kg/cm²"}
